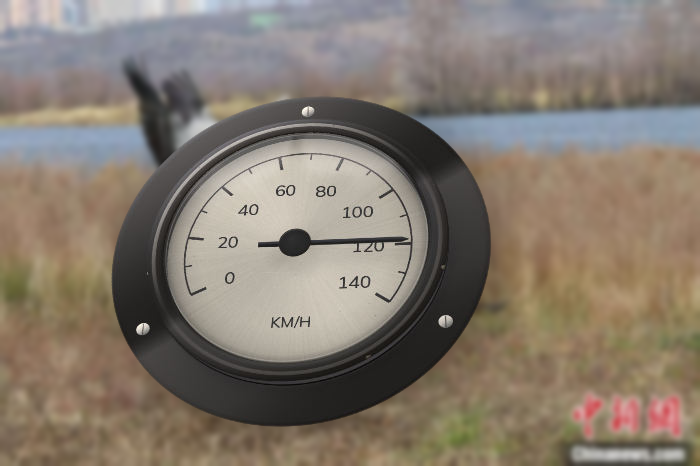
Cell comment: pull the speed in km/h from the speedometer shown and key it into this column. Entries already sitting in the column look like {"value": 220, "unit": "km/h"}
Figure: {"value": 120, "unit": "km/h"}
